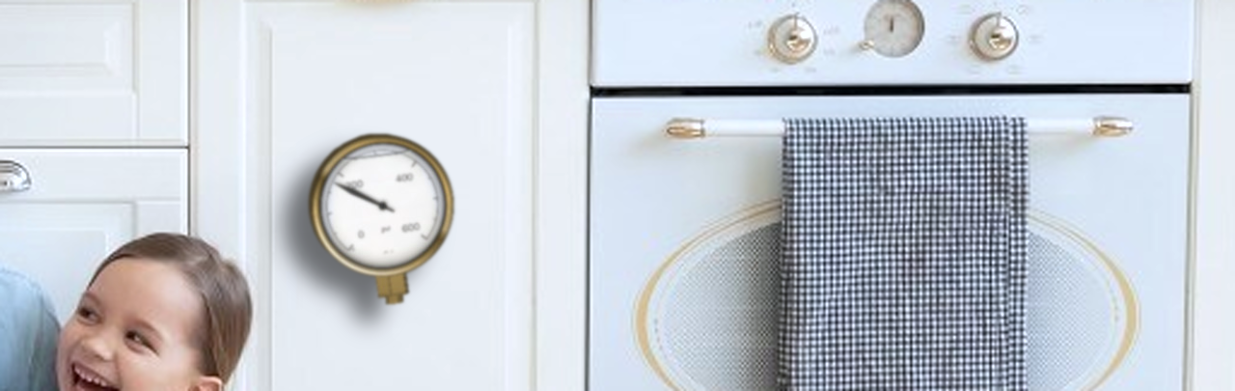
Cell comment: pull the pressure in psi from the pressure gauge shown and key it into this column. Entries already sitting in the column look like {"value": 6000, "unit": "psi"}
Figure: {"value": 175, "unit": "psi"}
